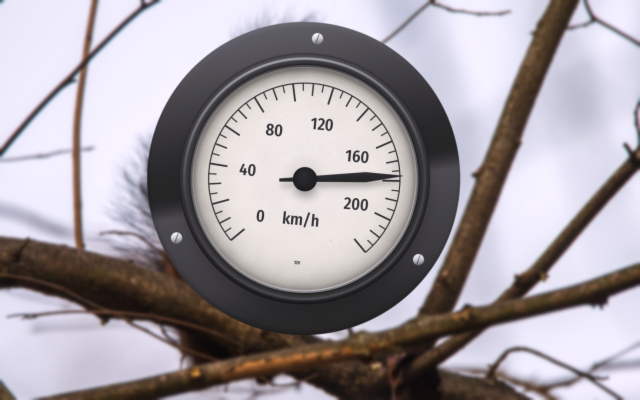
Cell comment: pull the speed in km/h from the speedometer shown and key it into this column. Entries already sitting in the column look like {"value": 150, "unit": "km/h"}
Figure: {"value": 177.5, "unit": "km/h"}
